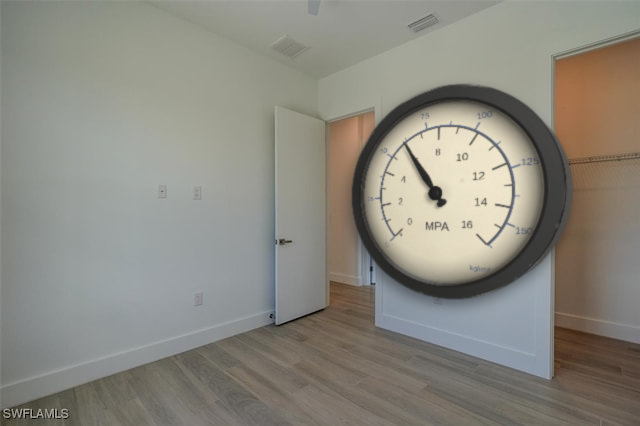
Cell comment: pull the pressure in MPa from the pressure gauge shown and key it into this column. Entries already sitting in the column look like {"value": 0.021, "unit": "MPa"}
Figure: {"value": 6, "unit": "MPa"}
